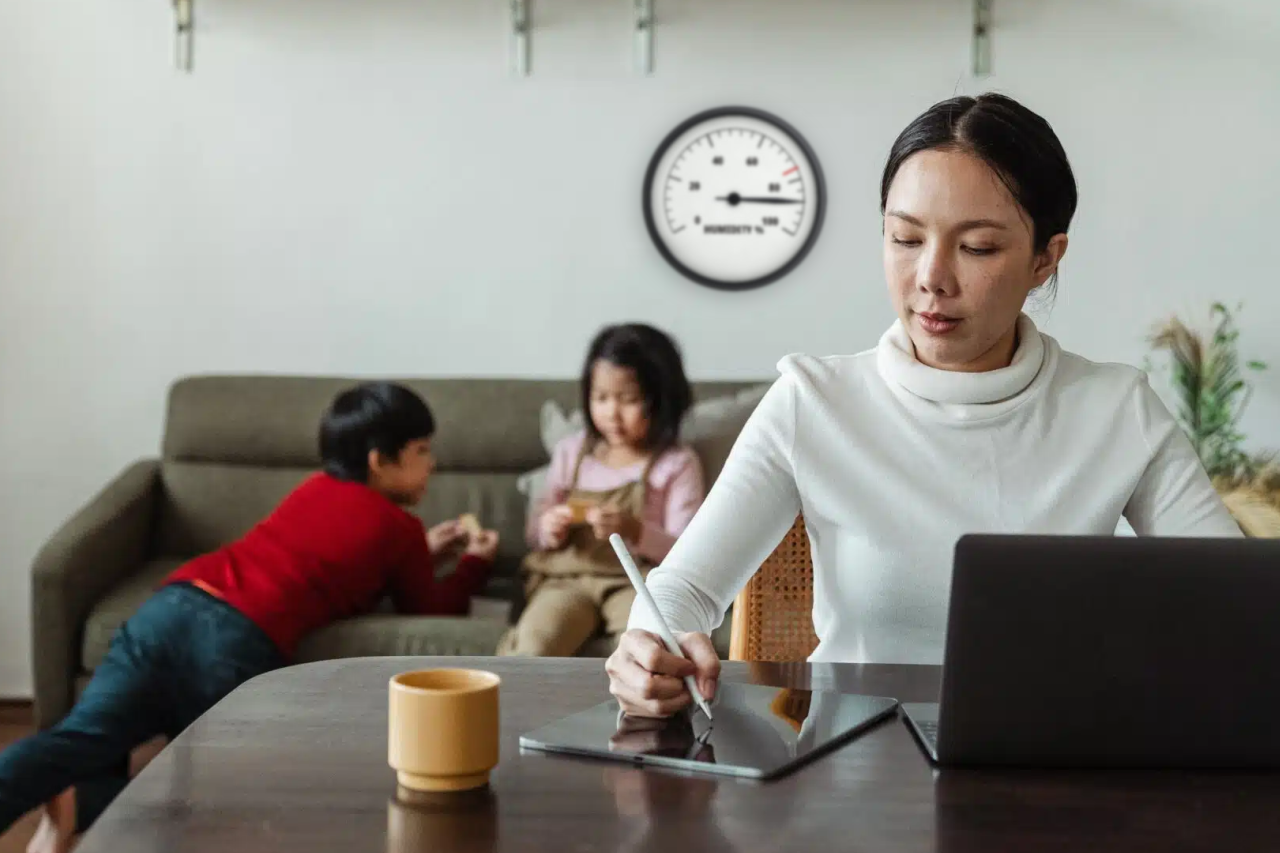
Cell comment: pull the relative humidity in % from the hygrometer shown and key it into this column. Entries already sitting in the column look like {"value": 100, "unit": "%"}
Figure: {"value": 88, "unit": "%"}
